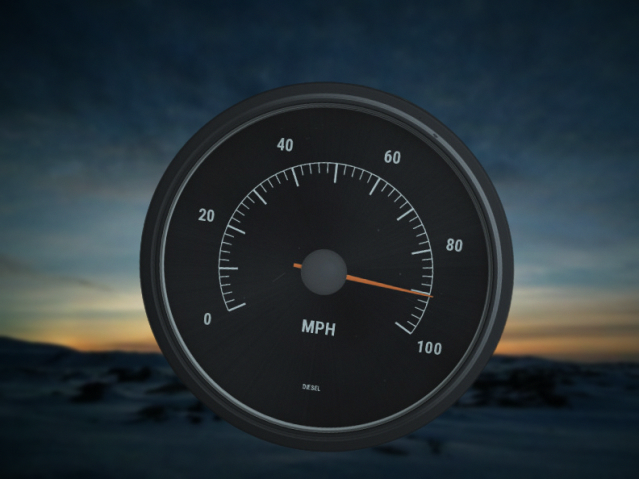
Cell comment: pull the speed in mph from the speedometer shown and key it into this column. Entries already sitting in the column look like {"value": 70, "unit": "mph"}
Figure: {"value": 90, "unit": "mph"}
